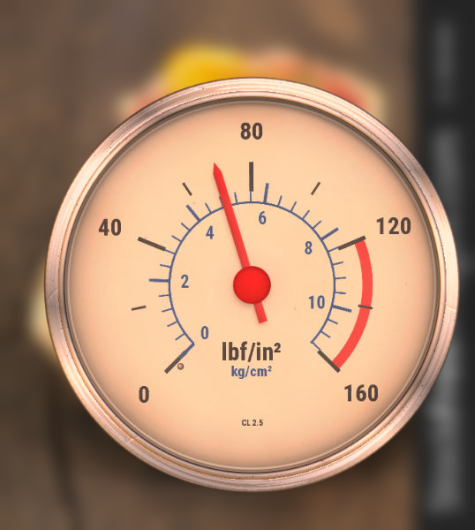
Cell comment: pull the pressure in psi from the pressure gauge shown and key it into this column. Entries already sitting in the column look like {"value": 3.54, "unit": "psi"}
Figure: {"value": 70, "unit": "psi"}
